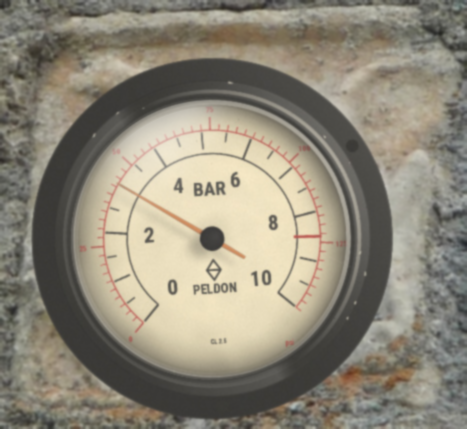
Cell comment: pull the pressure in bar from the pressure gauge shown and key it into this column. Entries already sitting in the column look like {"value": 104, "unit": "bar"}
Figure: {"value": 3, "unit": "bar"}
